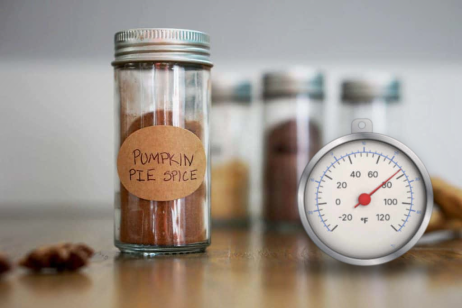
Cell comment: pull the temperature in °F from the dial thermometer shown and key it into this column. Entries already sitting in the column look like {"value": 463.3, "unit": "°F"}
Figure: {"value": 76, "unit": "°F"}
